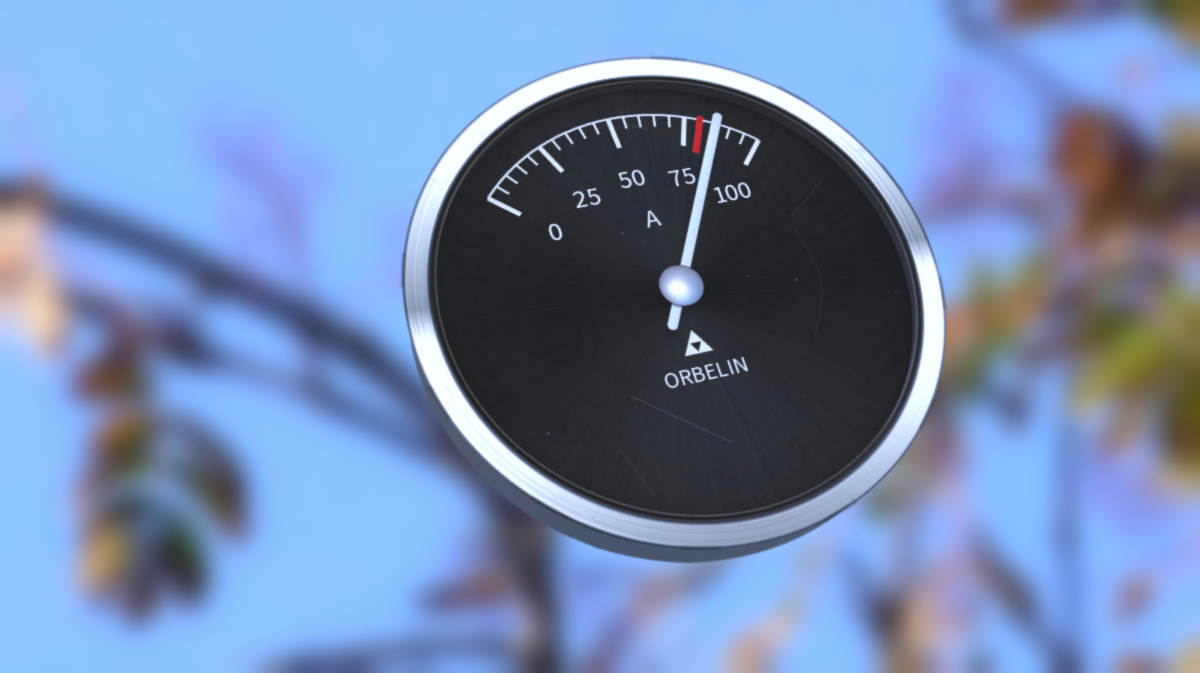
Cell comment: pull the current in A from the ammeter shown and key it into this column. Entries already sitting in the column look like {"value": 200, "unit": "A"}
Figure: {"value": 85, "unit": "A"}
